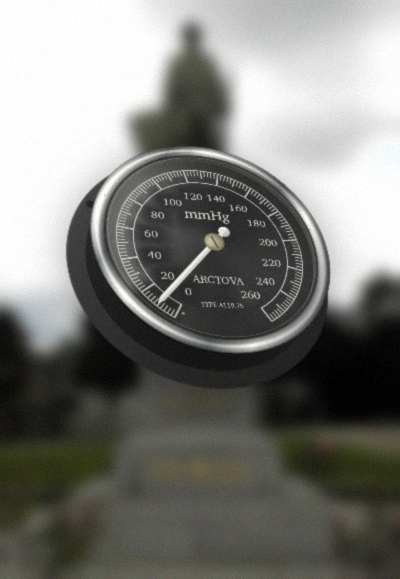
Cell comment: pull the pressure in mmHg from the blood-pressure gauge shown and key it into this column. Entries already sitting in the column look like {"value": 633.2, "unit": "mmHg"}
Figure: {"value": 10, "unit": "mmHg"}
